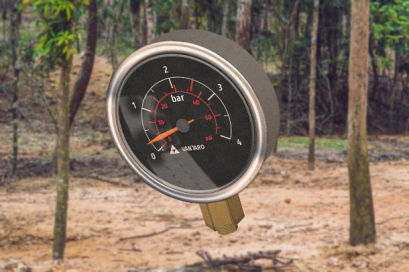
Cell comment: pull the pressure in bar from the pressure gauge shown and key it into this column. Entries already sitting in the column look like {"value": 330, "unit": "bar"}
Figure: {"value": 0.25, "unit": "bar"}
